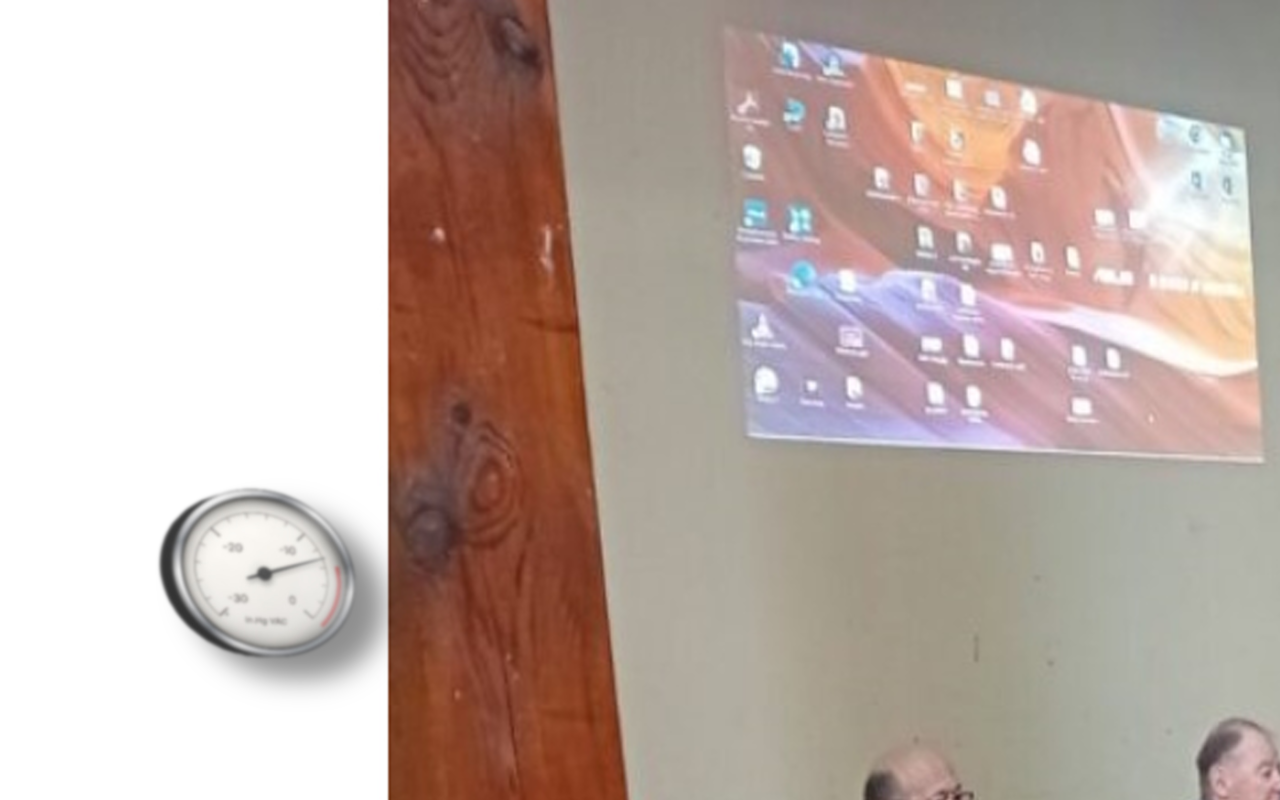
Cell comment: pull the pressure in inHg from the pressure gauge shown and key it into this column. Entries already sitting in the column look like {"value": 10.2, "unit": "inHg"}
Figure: {"value": -7, "unit": "inHg"}
